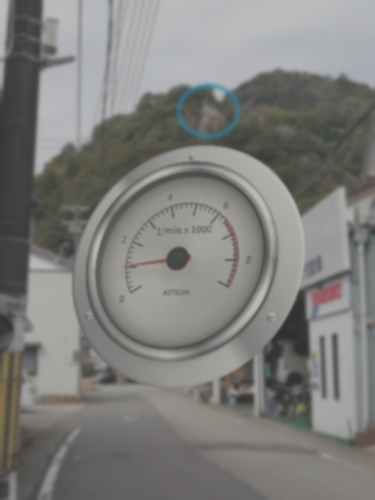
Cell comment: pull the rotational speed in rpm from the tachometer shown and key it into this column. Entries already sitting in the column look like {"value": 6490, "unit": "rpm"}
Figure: {"value": 1000, "unit": "rpm"}
